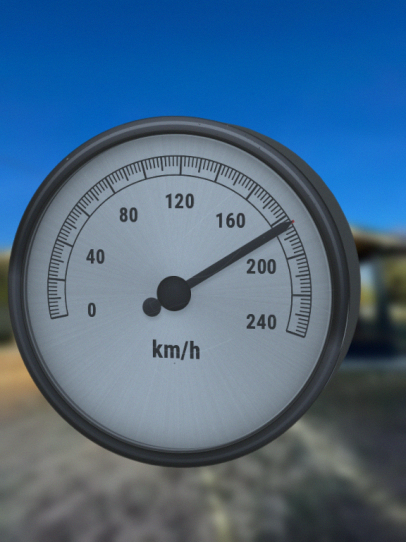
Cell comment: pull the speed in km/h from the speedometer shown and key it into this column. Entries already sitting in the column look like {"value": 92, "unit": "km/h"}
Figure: {"value": 184, "unit": "km/h"}
